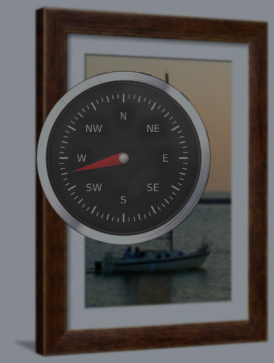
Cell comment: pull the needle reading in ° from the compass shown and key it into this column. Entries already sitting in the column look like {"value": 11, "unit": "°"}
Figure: {"value": 255, "unit": "°"}
